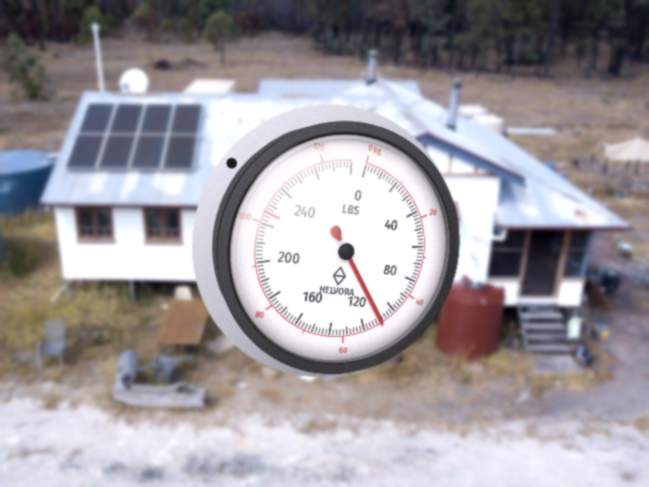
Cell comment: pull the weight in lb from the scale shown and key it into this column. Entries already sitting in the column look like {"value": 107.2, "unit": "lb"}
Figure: {"value": 110, "unit": "lb"}
